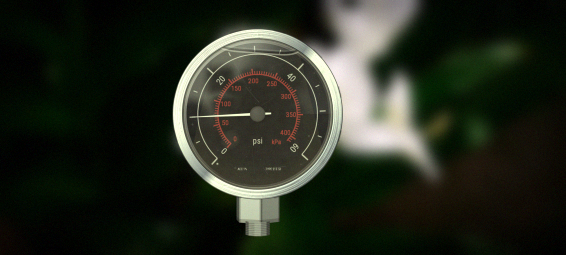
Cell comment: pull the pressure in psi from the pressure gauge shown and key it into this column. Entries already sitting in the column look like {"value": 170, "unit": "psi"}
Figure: {"value": 10, "unit": "psi"}
